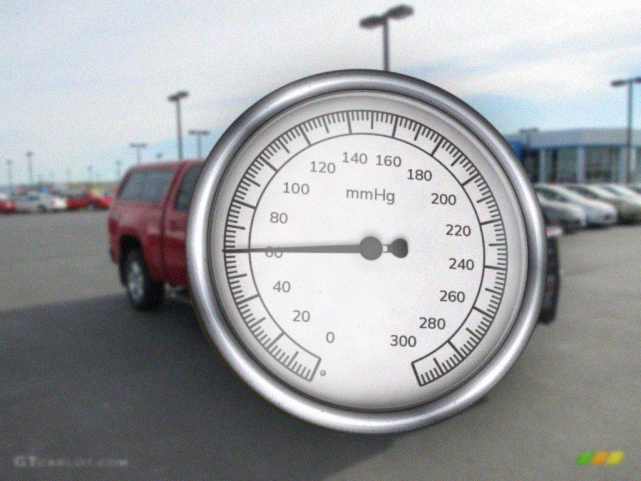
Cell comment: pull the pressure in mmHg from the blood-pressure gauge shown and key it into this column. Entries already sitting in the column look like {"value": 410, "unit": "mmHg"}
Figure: {"value": 60, "unit": "mmHg"}
